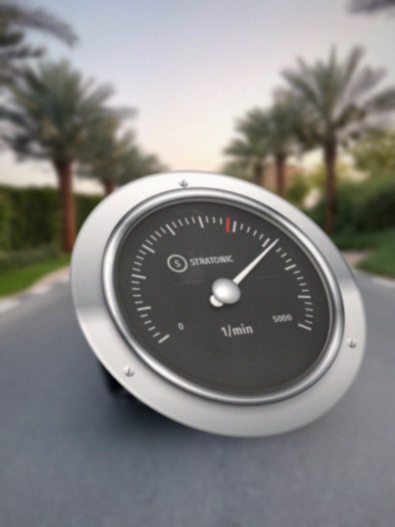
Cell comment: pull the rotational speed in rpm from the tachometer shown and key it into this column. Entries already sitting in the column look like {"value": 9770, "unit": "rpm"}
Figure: {"value": 3600, "unit": "rpm"}
